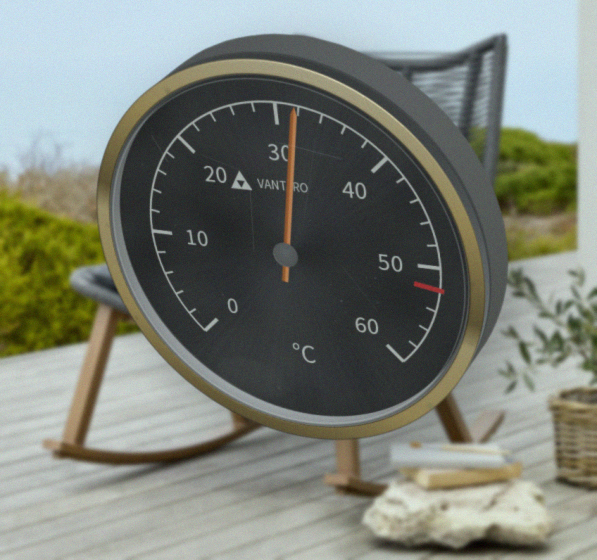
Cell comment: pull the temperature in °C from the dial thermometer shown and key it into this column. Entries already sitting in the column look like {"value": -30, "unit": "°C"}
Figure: {"value": 32, "unit": "°C"}
